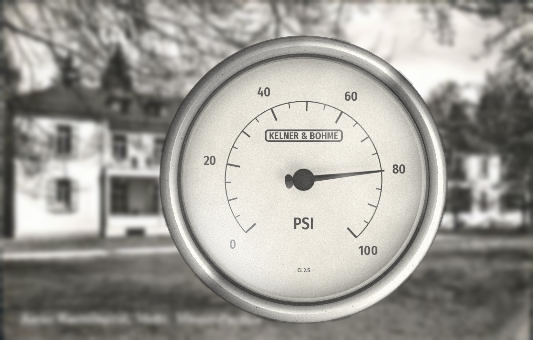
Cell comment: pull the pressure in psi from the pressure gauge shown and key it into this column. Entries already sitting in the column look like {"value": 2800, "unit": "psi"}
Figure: {"value": 80, "unit": "psi"}
